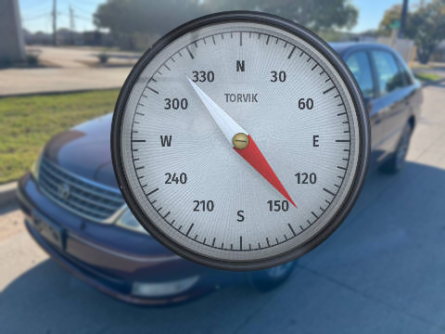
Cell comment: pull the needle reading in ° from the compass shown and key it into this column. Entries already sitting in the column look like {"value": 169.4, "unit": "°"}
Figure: {"value": 140, "unit": "°"}
